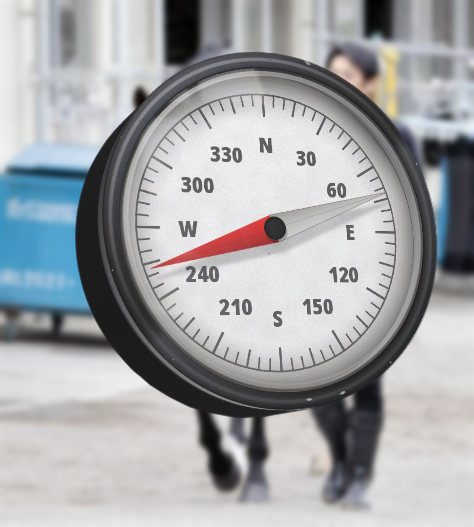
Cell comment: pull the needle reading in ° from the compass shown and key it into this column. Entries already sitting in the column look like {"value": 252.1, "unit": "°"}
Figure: {"value": 252.5, "unit": "°"}
